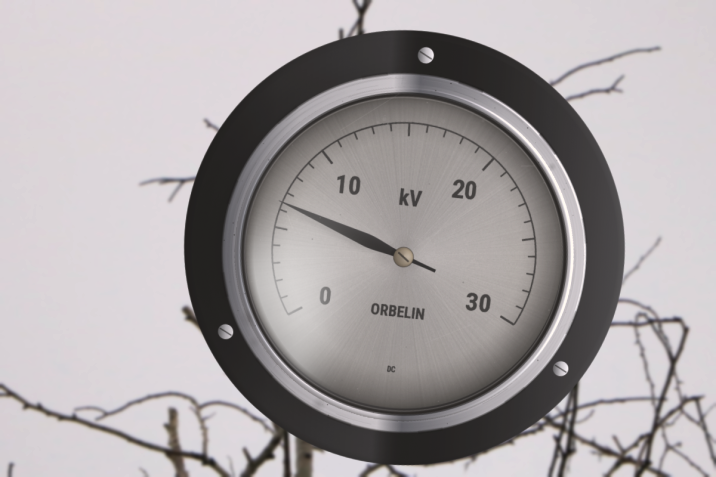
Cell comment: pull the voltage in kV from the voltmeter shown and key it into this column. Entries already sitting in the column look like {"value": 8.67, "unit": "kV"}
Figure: {"value": 6.5, "unit": "kV"}
